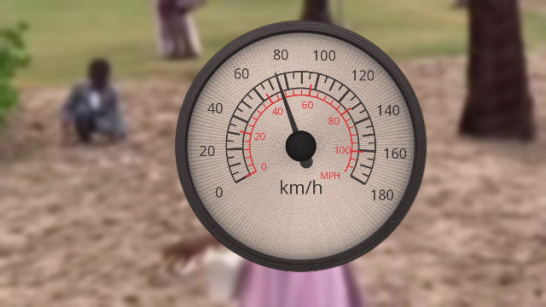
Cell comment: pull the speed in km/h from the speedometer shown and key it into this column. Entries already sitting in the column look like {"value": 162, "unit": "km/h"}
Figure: {"value": 75, "unit": "km/h"}
